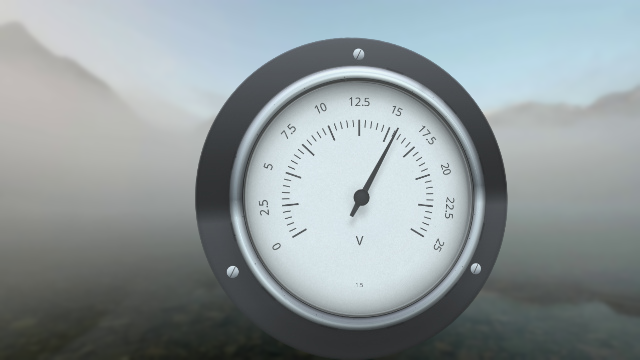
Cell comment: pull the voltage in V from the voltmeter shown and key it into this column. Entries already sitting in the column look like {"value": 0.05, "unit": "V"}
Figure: {"value": 15.5, "unit": "V"}
